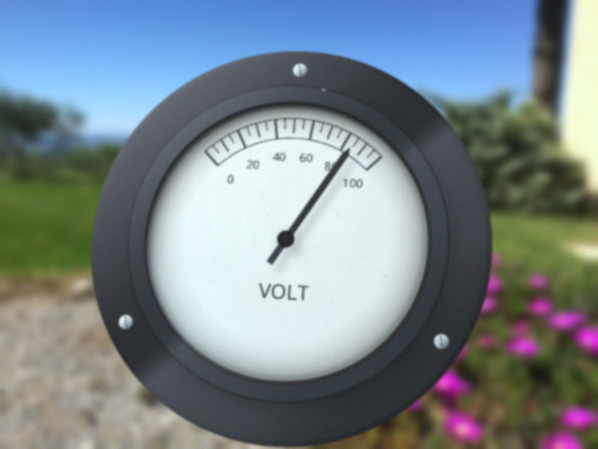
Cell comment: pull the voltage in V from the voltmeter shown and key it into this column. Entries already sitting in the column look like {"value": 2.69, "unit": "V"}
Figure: {"value": 85, "unit": "V"}
